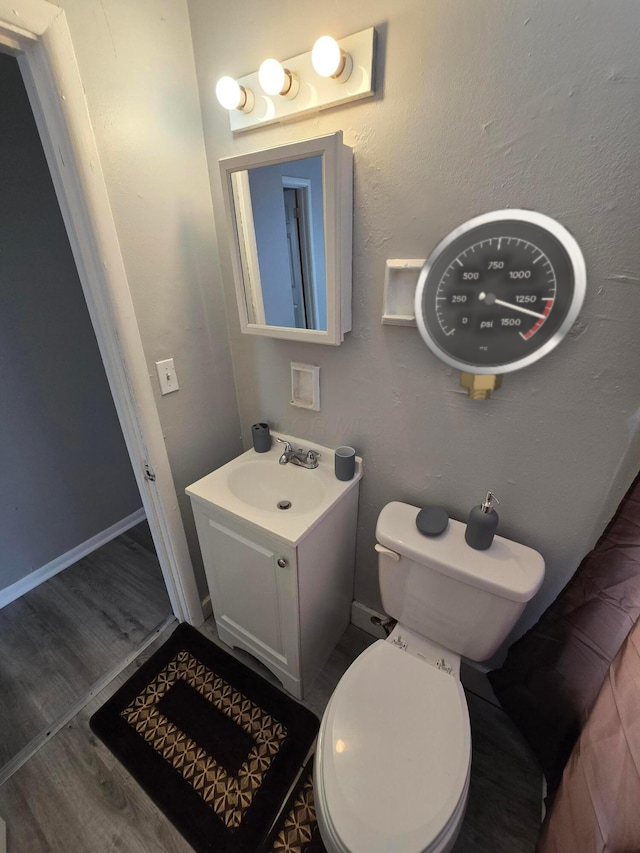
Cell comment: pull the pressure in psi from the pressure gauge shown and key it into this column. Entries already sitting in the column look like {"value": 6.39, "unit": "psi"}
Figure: {"value": 1350, "unit": "psi"}
